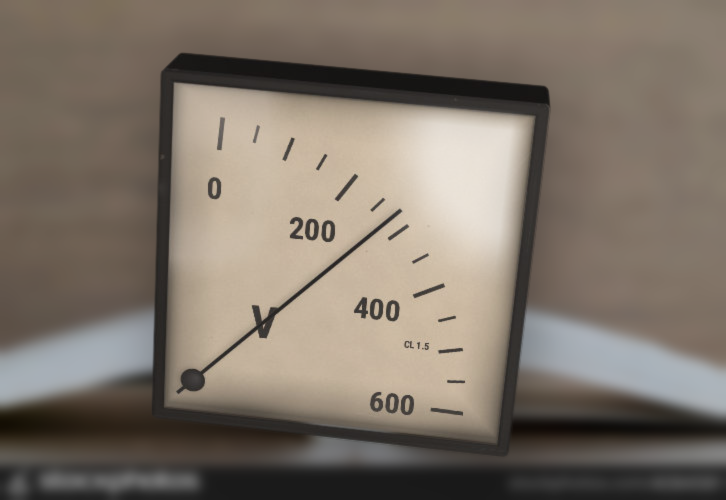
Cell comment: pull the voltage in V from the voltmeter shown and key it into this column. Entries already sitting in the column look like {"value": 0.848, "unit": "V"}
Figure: {"value": 275, "unit": "V"}
